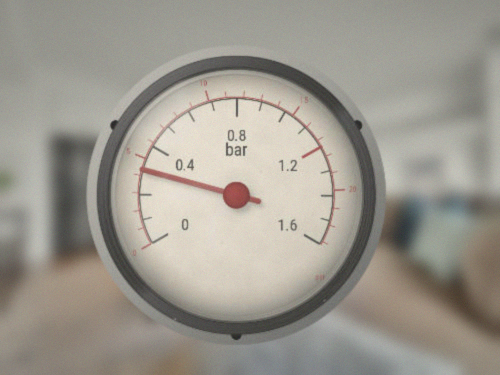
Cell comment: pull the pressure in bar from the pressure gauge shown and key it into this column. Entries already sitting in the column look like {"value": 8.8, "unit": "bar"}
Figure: {"value": 0.3, "unit": "bar"}
